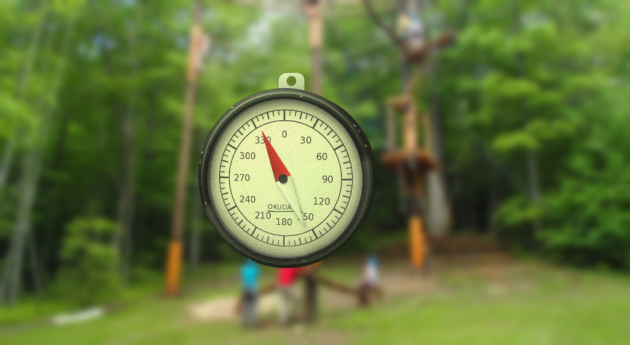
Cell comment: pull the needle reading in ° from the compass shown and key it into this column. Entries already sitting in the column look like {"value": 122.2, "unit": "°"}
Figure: {"value": 335, "unit": "°"}
